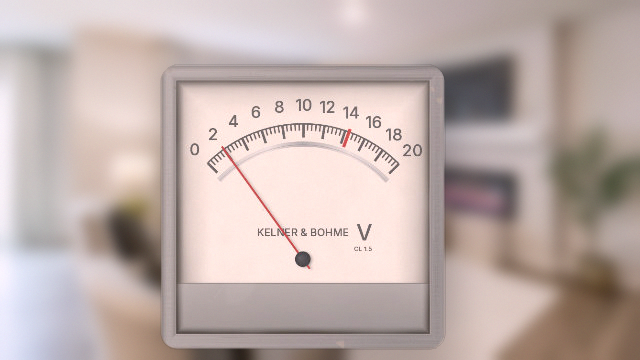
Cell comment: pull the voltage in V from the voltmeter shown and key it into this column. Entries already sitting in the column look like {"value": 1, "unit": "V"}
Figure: {"value": 2, "unit": "V"}
